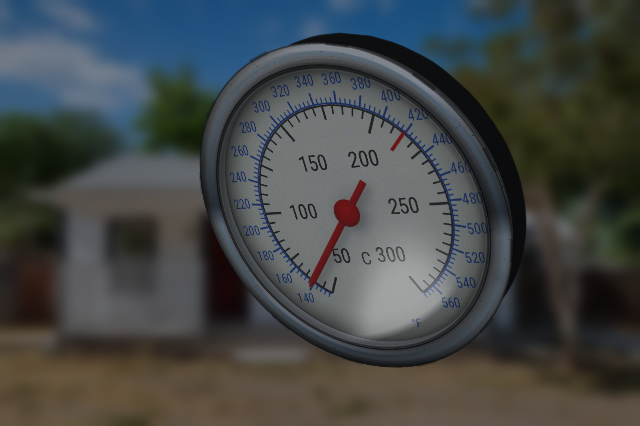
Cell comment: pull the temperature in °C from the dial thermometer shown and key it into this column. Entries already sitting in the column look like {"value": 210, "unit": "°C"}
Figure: {"value": 60, "unit": "°C"}
